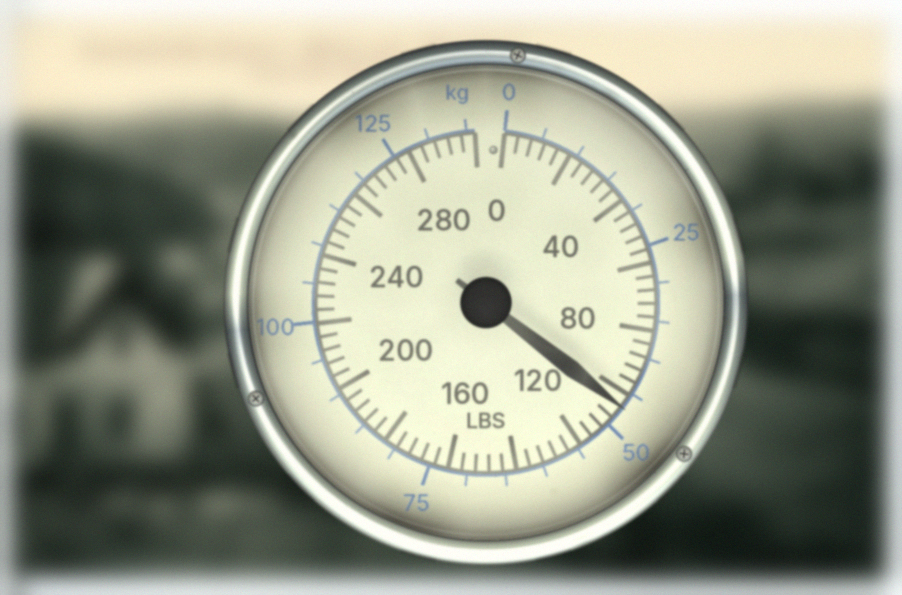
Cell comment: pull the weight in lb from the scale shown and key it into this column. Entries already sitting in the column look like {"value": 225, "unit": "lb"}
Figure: {"value": 104, "unit": "lb"}
